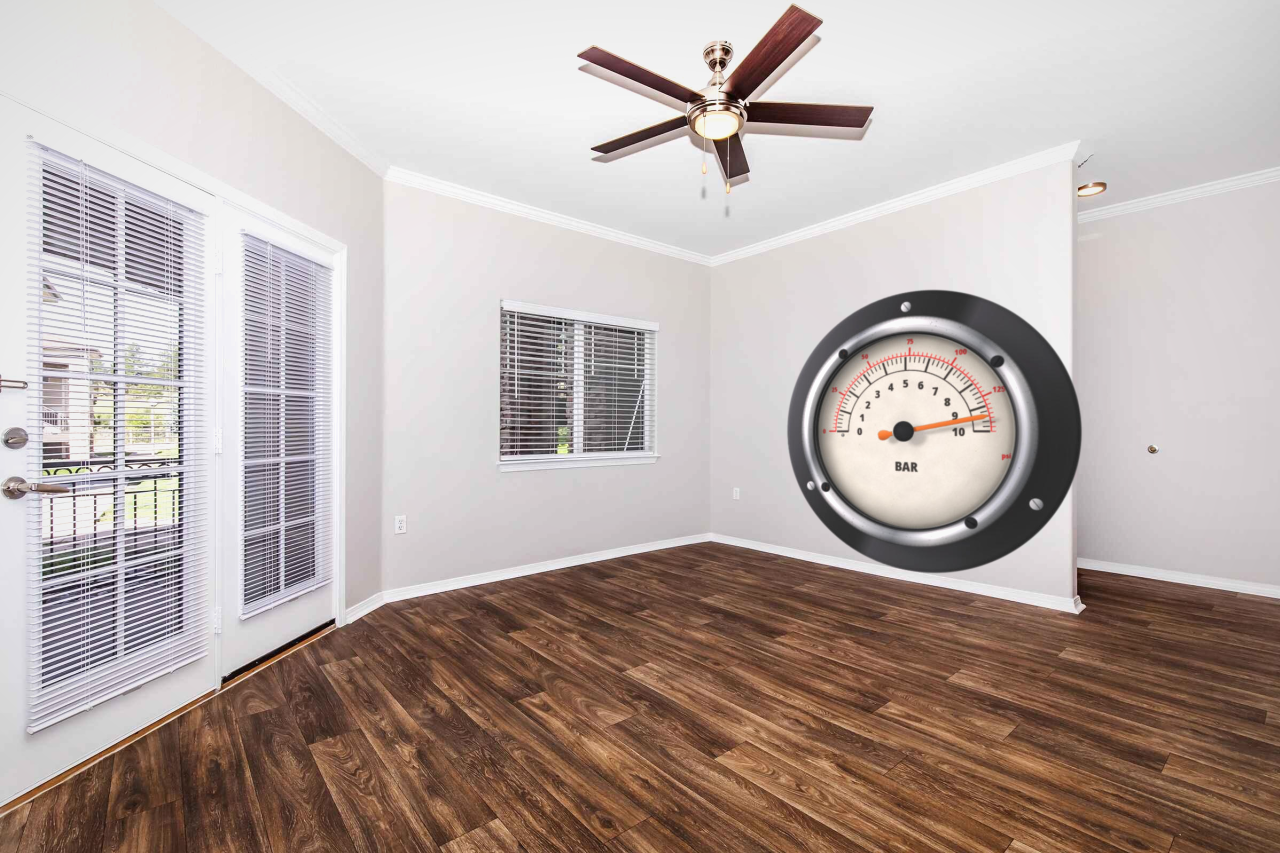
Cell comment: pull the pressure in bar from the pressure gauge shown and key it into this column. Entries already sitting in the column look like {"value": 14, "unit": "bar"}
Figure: {"value": 9.4, "unit": "bar"}
